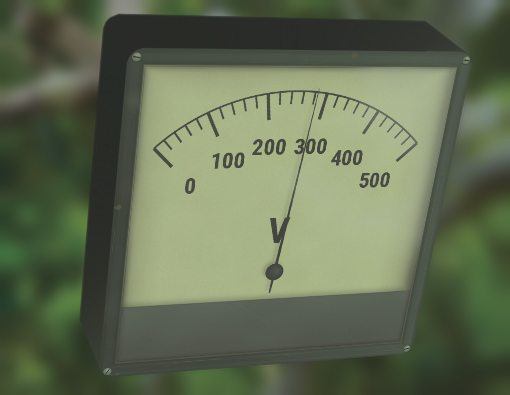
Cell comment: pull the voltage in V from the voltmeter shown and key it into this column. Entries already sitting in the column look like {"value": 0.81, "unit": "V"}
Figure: {"value": 280, "unit": "V"}
